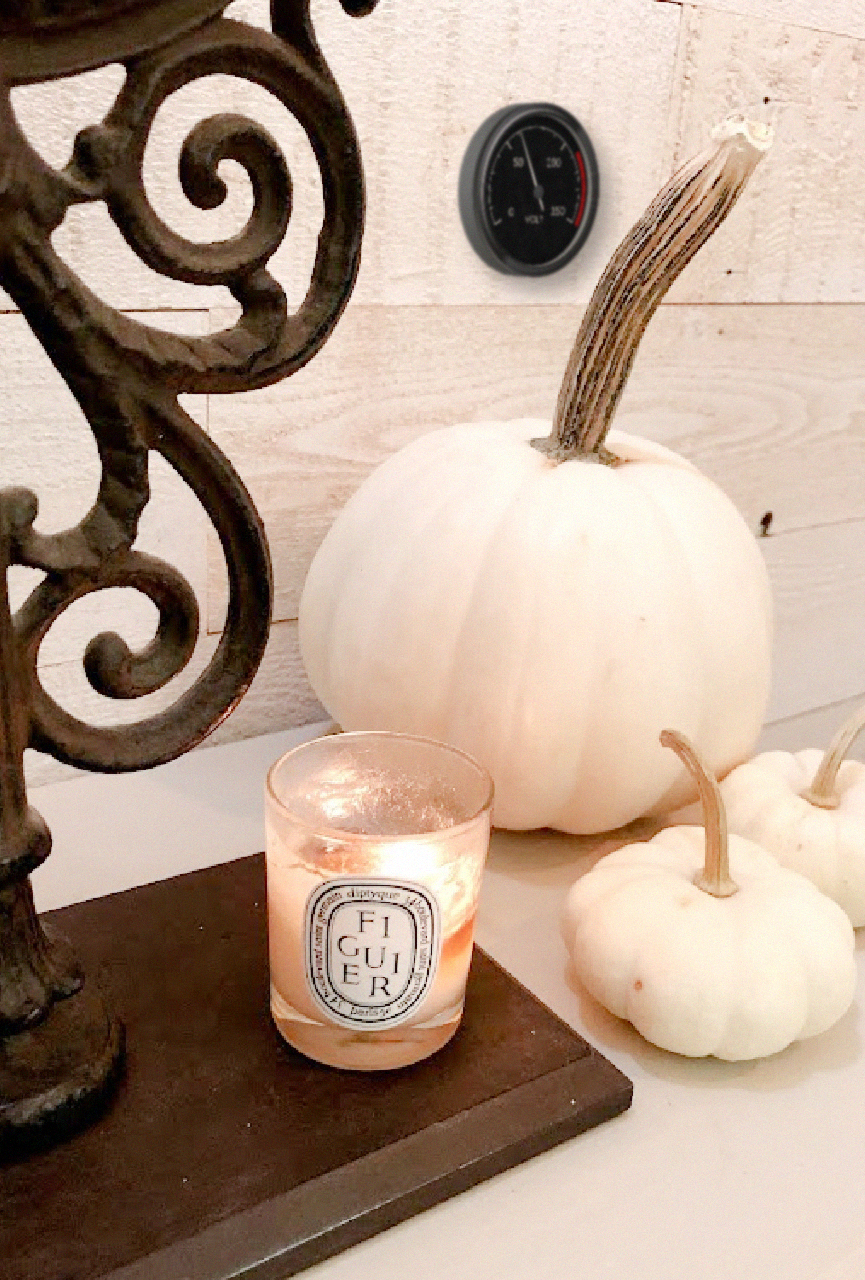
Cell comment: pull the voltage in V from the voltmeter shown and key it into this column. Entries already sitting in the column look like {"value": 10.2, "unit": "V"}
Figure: {"value": 60, "unit": "V"}
